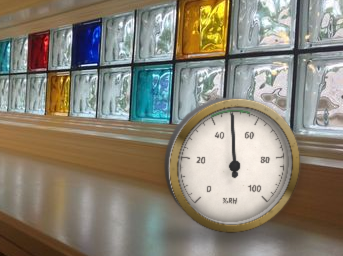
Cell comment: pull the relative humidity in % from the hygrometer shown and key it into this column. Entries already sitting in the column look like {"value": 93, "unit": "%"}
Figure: {"value": 48, "unit": "%"}
